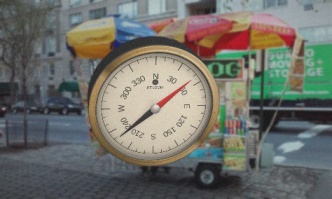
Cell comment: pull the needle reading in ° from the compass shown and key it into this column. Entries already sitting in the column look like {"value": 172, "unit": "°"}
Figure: {"value": 50, "unit": "°"}
